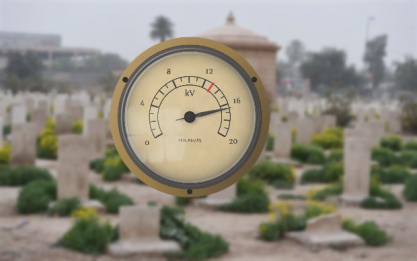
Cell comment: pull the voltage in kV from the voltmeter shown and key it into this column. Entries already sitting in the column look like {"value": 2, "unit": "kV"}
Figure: {"value": 16.5, "unit": "kV"}
